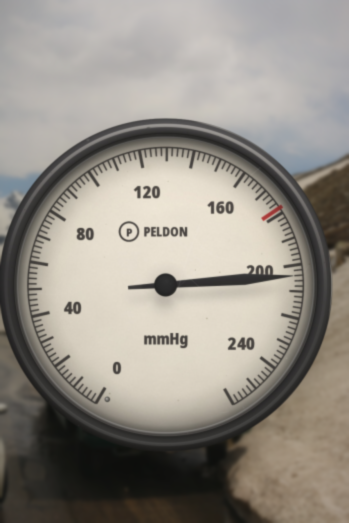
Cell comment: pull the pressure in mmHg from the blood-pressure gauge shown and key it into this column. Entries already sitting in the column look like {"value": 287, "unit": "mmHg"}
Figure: {"value": 204, "unit": "mmHg"}
